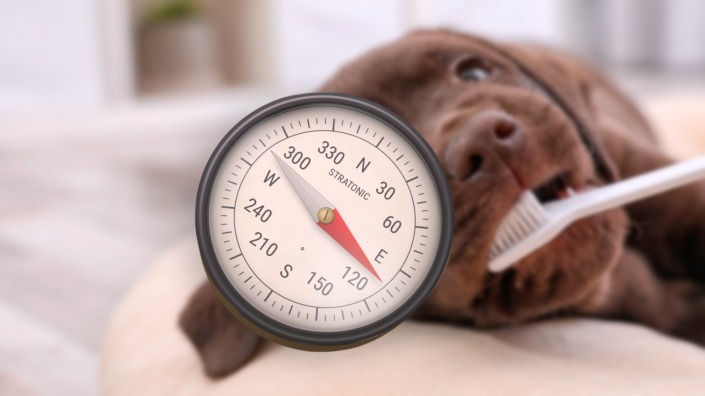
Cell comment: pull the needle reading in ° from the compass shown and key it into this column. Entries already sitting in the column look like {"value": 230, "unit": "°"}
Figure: {"value": 105, "unit": "°"}
